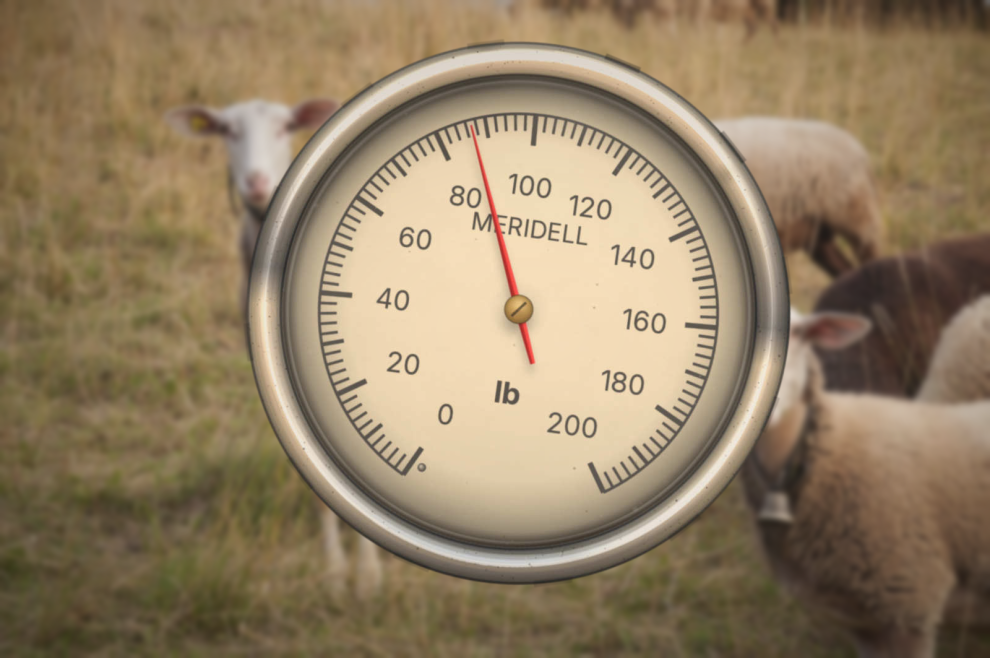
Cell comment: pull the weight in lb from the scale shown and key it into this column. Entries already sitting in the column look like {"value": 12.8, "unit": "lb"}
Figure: {"value": 87, "unit": "lb"}
